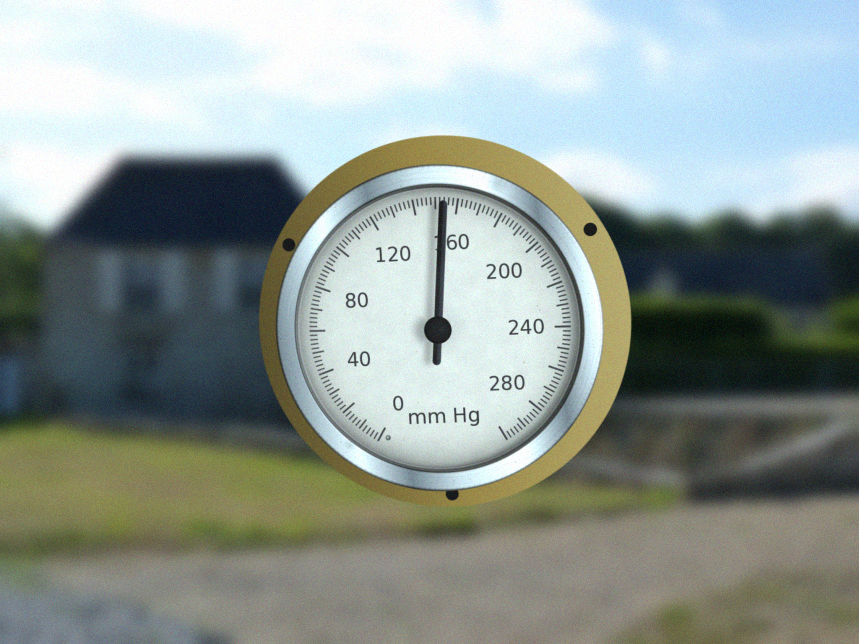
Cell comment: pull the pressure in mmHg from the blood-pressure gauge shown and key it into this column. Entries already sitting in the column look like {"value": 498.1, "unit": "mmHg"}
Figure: {"value": 154, "unit": "mmHg"}
